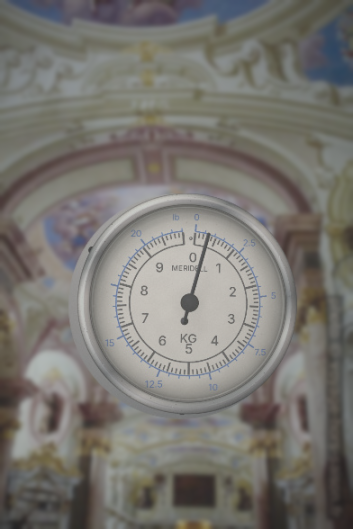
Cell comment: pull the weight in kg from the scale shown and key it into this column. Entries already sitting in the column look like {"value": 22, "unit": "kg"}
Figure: {"value": 0.3, "unit": "kg"}
